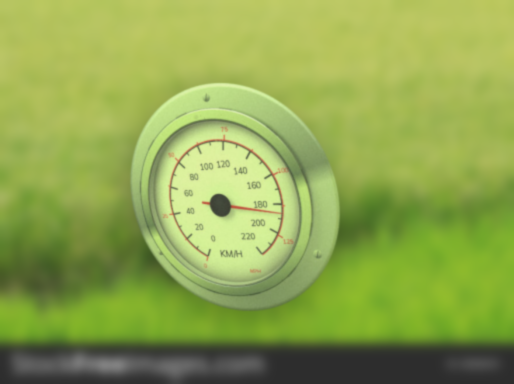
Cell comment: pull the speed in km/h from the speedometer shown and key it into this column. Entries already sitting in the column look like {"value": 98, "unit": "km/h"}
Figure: {"value": 185, "unit": "km/h"}
